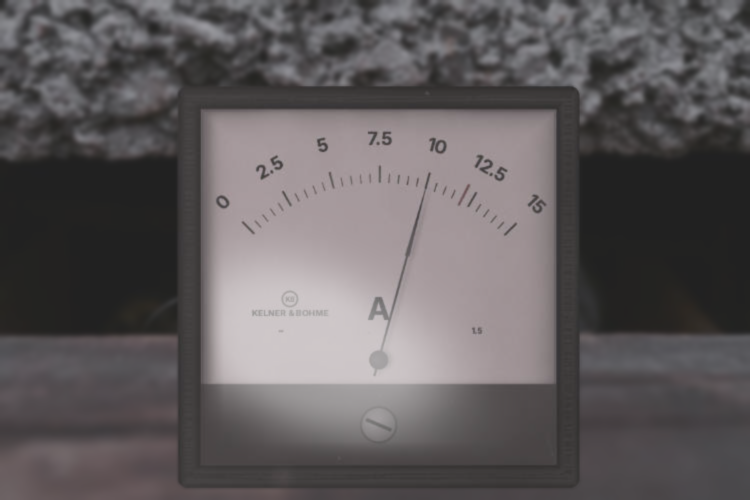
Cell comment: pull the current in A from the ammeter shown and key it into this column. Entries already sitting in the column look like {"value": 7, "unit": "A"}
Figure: {"value": 10, "unit": "A"}
